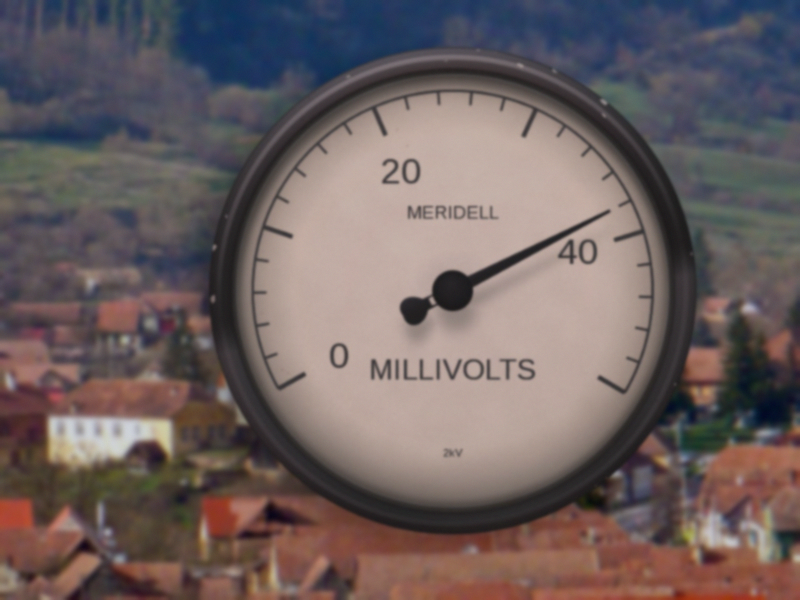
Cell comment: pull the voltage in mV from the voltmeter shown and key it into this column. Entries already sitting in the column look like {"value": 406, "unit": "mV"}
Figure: {"value": 38, "unit": "mV"}
